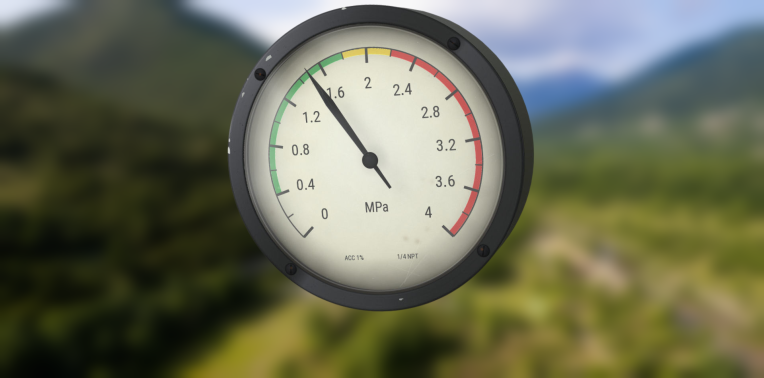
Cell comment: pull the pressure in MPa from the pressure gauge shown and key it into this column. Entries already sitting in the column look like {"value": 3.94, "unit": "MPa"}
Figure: {"value": 1.5, "unit": "MPa"}
